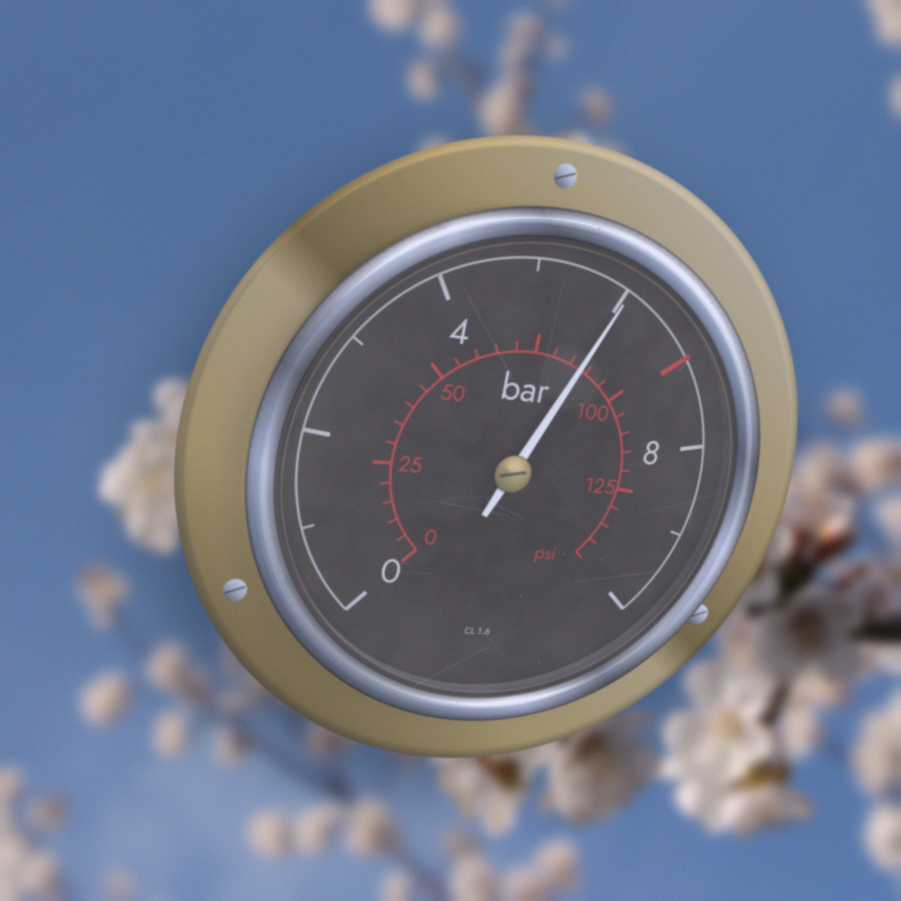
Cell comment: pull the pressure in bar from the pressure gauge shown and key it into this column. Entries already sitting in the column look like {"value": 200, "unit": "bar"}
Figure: {"value": 6, "unit": "bar"}
